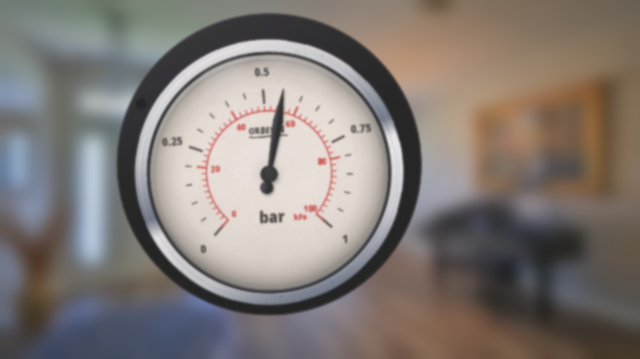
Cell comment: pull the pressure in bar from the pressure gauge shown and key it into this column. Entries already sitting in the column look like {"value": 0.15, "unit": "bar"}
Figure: {"value": 0.55, "unit": "bar"}
